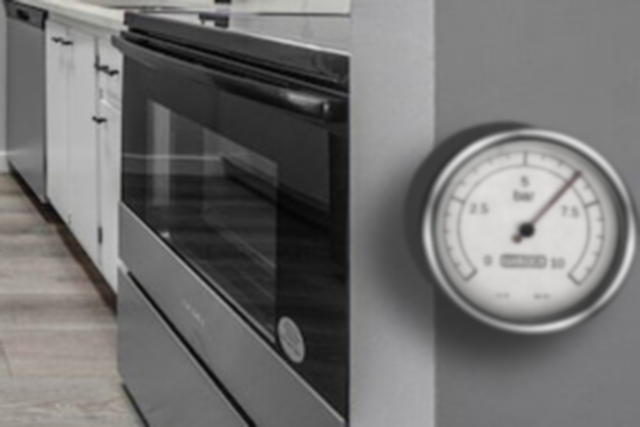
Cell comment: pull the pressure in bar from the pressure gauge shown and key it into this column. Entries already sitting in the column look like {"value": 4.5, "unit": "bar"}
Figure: {"value": 6.5, "unit": "bar"}
